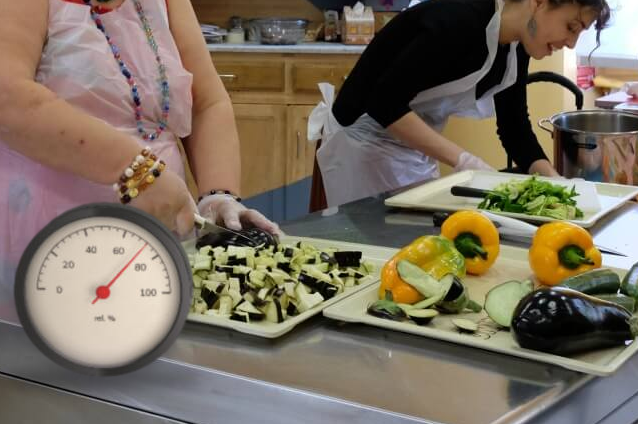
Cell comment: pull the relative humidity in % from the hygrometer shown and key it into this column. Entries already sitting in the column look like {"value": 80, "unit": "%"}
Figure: {"value": 72, "unit": "%"}
